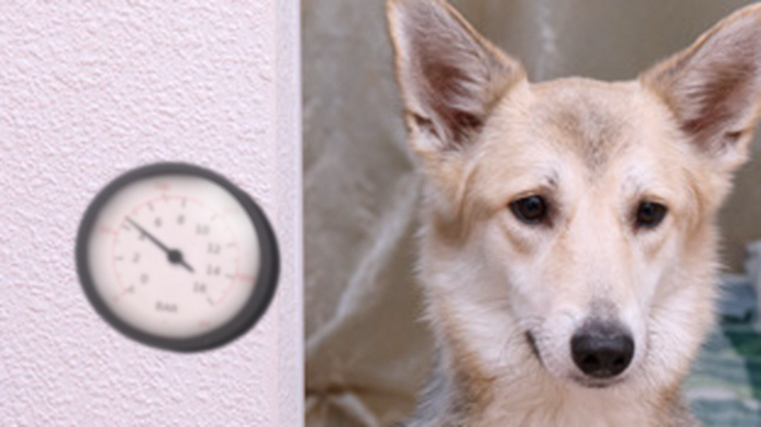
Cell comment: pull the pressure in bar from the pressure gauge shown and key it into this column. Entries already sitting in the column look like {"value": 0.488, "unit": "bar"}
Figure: {"value": 4.5, "unit": "bar"}
